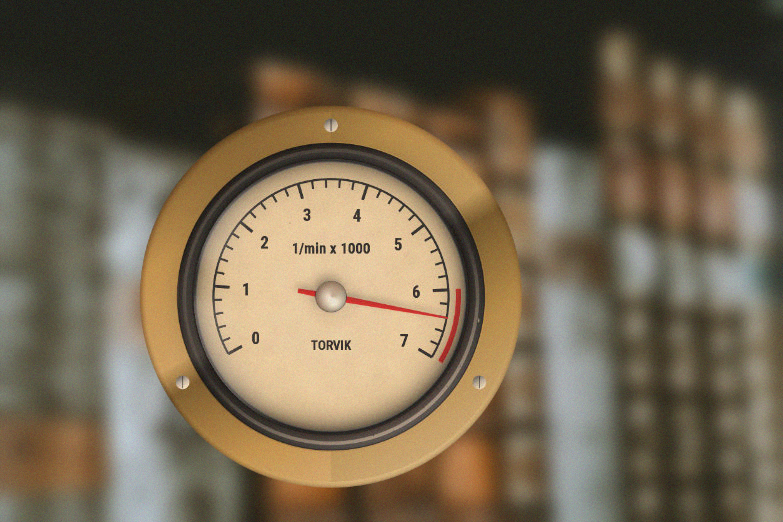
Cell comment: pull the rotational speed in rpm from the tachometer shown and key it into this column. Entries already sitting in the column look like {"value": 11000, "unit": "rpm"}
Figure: {"value": 6400, "unit": "rpm"}
